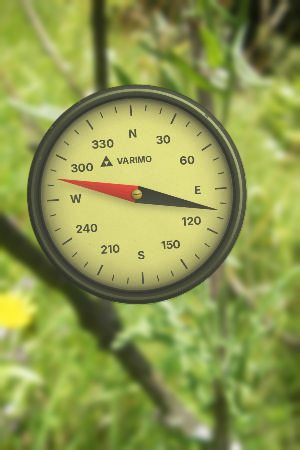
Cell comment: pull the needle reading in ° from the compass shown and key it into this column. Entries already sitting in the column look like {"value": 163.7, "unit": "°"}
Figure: {"value": 285, "unit": "°"}
